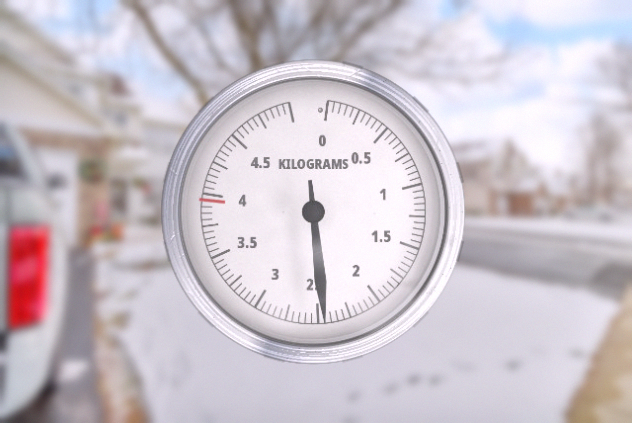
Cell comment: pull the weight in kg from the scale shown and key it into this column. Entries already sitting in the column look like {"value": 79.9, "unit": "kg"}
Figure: {"value": 2.45, "unit": "kg"}
